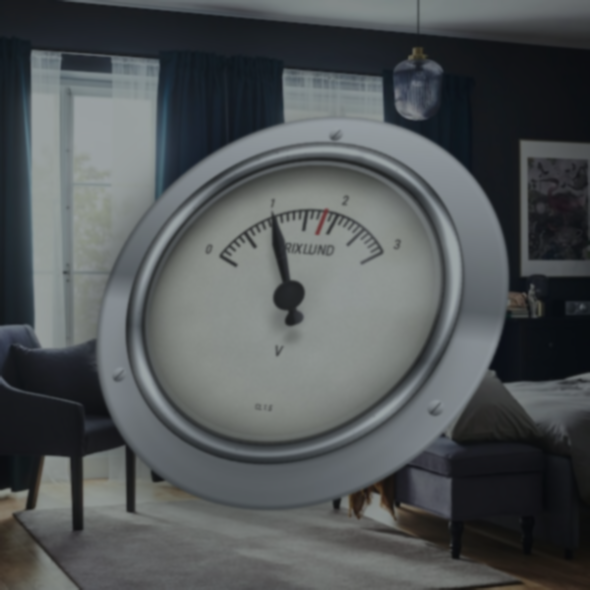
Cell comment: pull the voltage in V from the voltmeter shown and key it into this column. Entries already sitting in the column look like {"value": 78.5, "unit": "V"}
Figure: {"value": 1, "unit": "V"}
